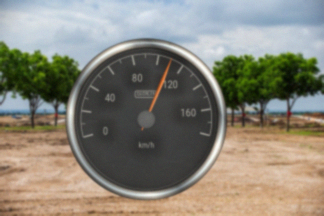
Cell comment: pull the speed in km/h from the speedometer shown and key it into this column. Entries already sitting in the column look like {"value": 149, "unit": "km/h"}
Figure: {"value": 110, "unit": "km/h"}
